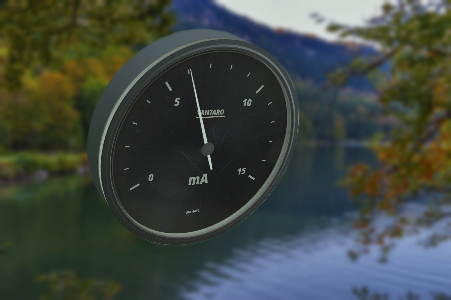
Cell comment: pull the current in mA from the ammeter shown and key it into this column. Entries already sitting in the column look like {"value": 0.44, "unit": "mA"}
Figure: {"value": 6, "unit": "mA"}
